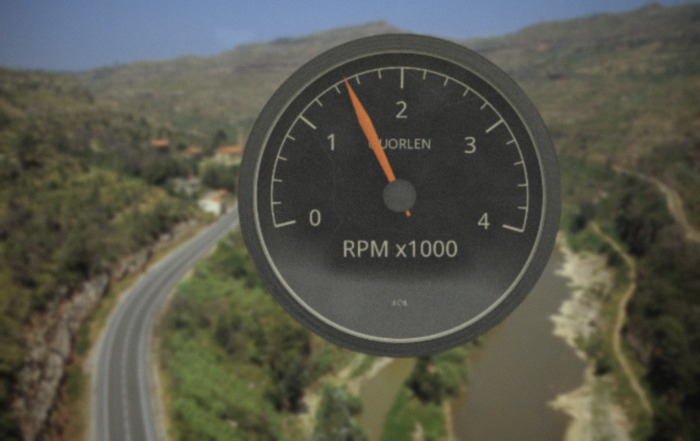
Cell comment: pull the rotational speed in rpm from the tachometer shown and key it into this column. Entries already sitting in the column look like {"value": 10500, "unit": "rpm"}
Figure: {"value": 1500, "unit": "rpm"}
